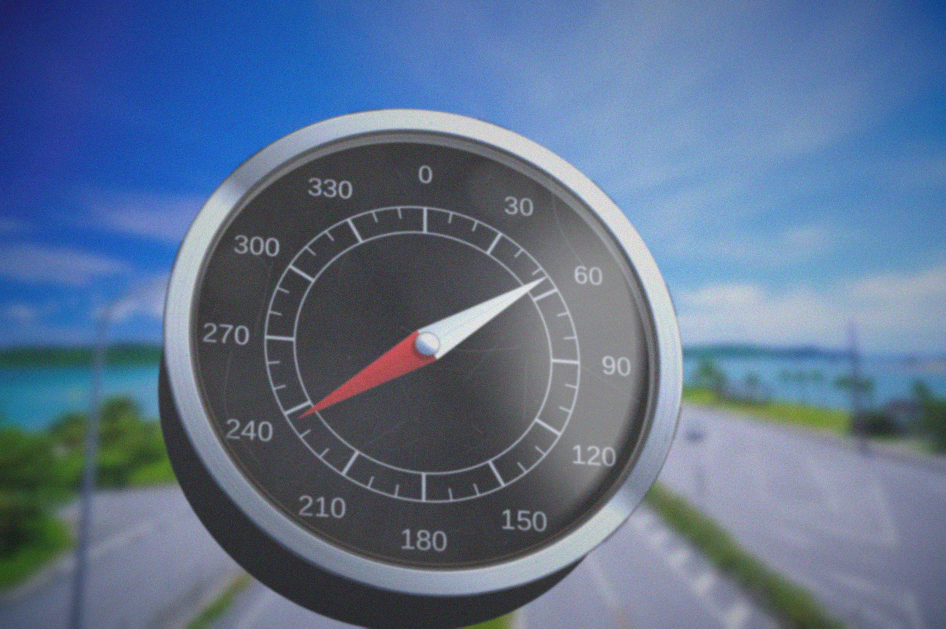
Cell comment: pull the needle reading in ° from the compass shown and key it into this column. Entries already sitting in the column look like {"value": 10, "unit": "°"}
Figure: {"value": 235, "unit": "°"}
